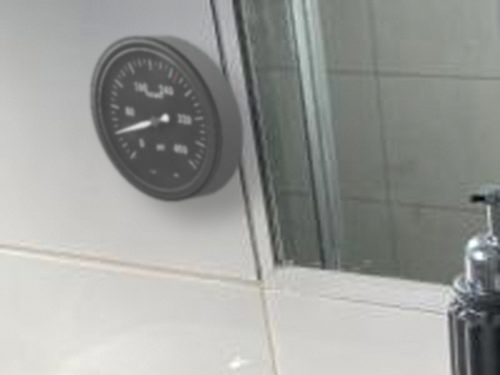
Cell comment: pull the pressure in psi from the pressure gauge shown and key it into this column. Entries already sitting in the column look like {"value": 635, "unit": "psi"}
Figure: {"value": 40, "unit": "psi"}
